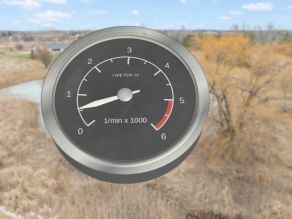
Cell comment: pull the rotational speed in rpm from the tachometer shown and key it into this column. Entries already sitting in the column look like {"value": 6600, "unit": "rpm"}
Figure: {"value": 500, "unit": "rpm"}
